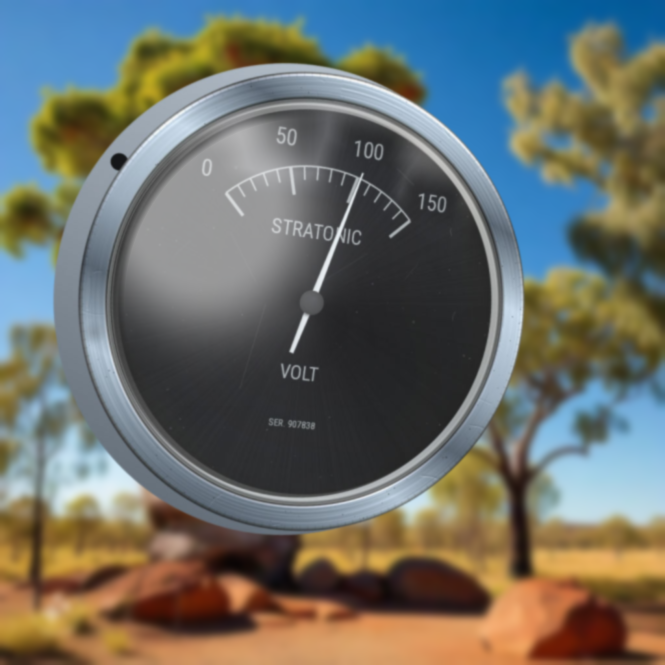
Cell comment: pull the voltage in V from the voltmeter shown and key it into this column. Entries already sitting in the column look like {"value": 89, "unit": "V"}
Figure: {"value": 100, "unit": "V"}
